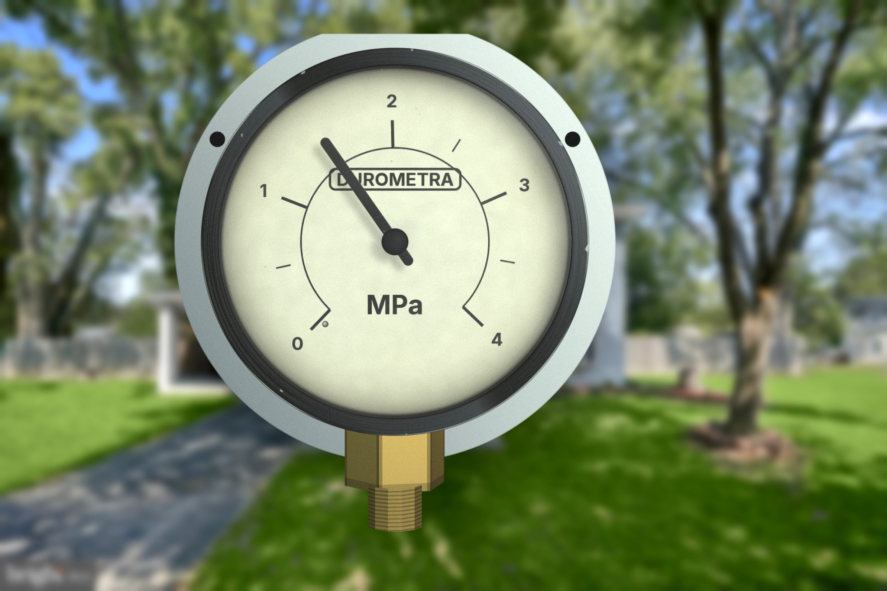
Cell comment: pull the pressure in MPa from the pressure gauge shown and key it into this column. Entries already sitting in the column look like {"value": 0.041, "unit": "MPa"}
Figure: {"value": 1.5, "unit": "MPa"}
